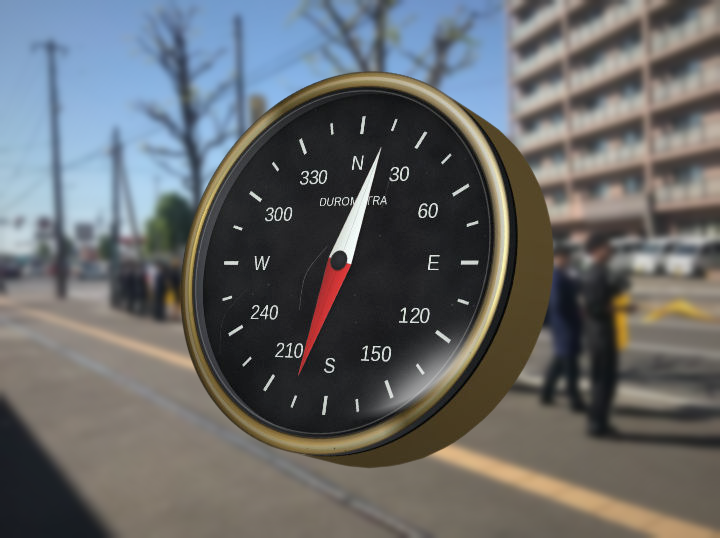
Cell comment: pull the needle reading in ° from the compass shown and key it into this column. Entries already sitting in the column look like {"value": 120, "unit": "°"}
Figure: {"value": 195, "unit": "°"}
